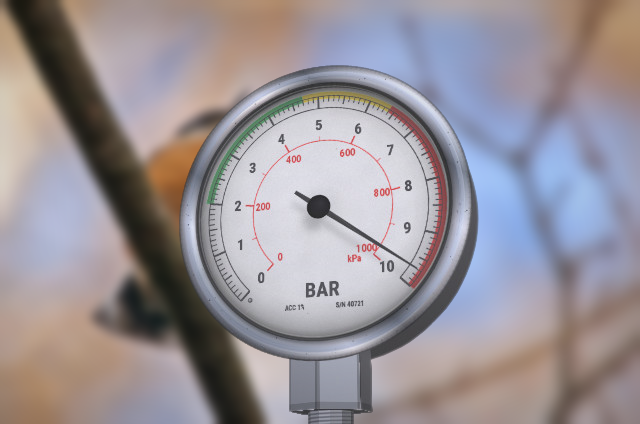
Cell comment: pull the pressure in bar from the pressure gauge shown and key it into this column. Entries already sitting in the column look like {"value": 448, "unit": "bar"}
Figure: {"value": 9.7, "unit": "bar"}
